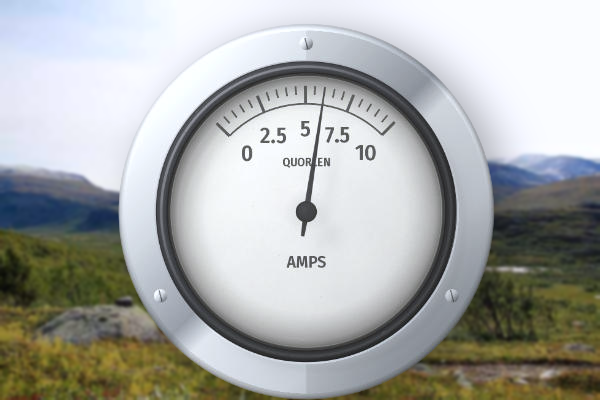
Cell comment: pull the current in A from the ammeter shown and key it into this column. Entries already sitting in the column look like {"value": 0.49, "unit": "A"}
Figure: {"value": 6, "unit": "A"}
